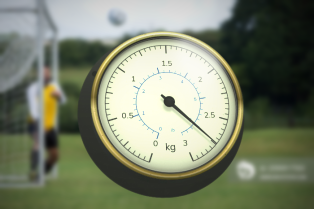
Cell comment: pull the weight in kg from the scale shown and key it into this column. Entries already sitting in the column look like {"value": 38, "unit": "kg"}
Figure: {"value": 2.75, "unit": "kg"}
